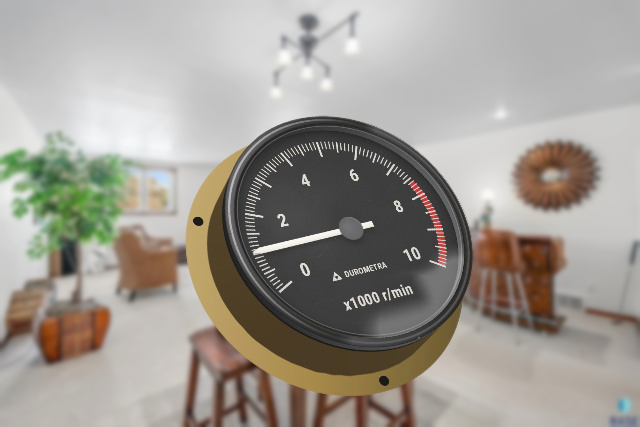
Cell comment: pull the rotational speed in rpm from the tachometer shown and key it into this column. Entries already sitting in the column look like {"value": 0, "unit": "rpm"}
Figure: {"value": 1000, "unit": "rpm"}
